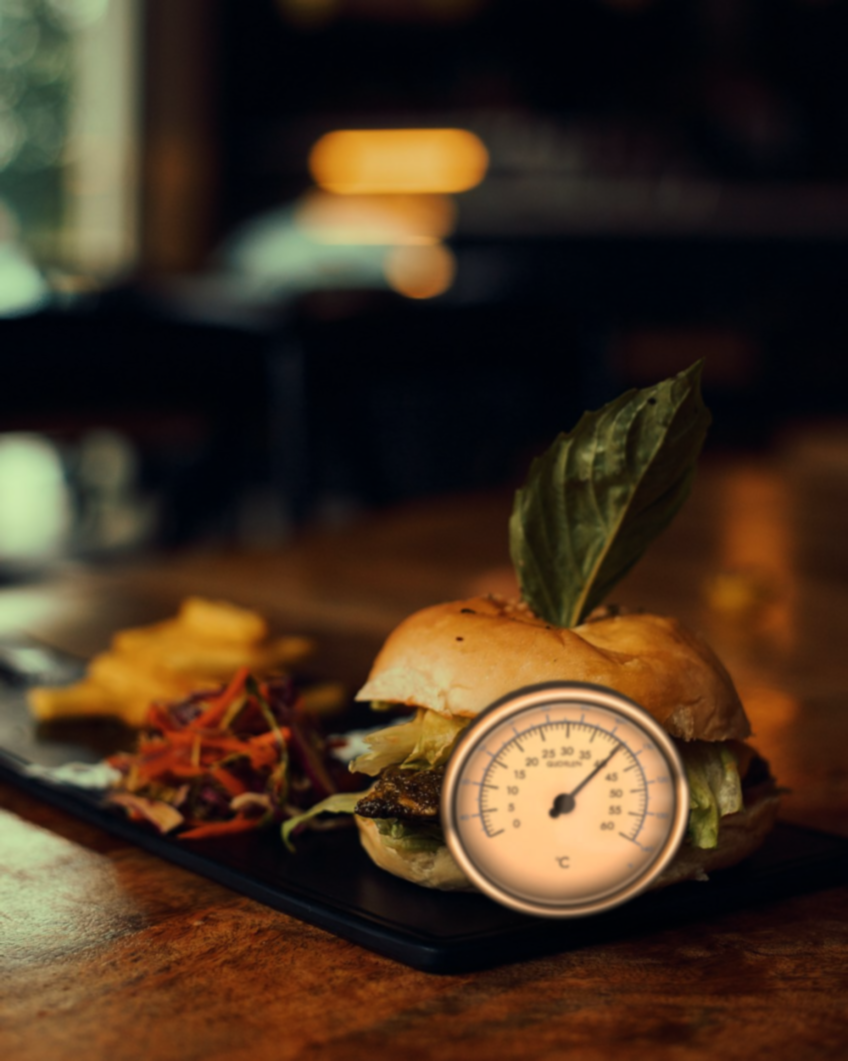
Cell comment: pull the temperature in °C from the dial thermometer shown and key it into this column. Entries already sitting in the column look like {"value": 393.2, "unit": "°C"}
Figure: {"value": 40, "unit": "°C"}
